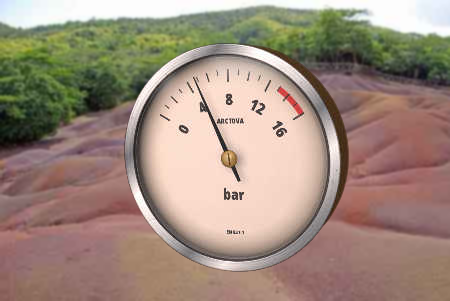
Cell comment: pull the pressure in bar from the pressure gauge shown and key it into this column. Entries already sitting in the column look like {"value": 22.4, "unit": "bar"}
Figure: {"value": 5, "unit": "bar"}
